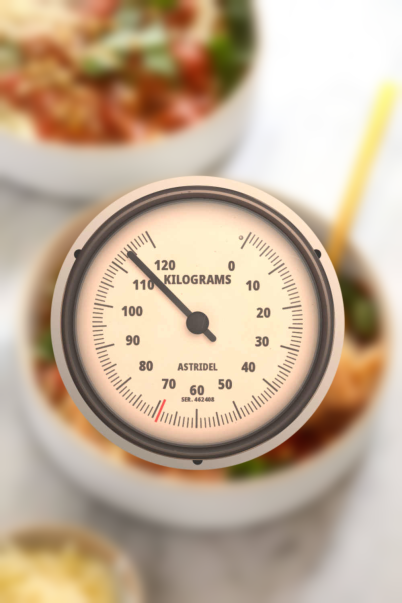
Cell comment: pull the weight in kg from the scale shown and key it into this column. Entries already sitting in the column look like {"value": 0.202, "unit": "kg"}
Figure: {"value": 114, "unit": "kg"}
